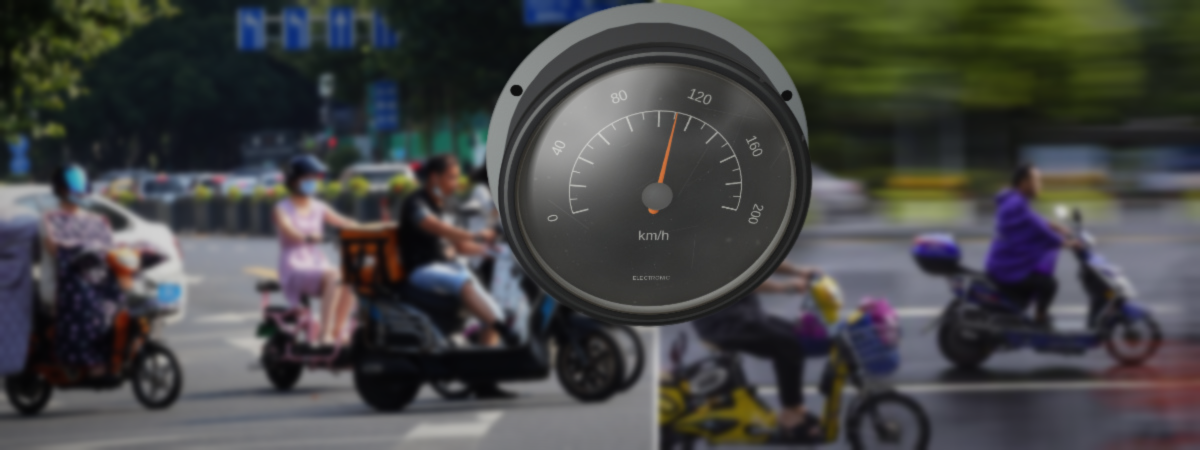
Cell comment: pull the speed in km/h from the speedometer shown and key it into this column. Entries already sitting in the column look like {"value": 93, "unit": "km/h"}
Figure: {"value": 110, "unit": "km/h"}
